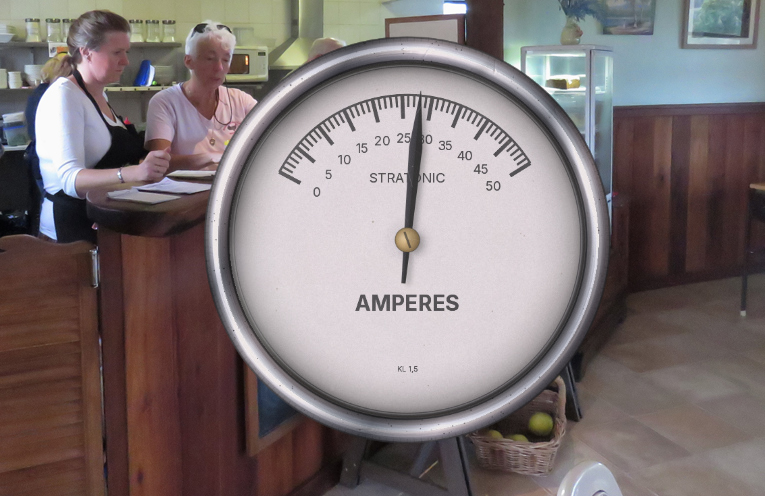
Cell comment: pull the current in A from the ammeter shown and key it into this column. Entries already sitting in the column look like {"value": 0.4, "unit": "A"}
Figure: {"value": 28, "unit": "A"}
